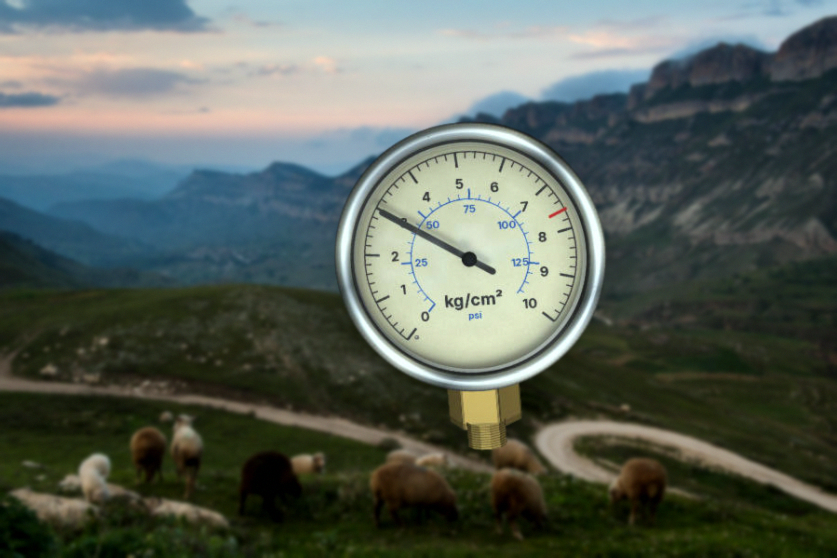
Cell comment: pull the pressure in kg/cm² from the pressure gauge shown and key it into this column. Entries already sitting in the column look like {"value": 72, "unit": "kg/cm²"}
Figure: {"value": 3, "unit": "kg/cm²"}
